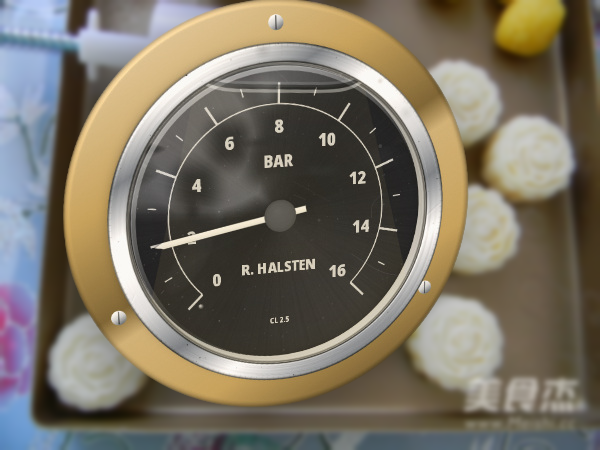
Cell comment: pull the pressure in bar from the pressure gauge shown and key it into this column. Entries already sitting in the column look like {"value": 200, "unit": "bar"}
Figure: {"value": 2, "unit": "bar"}
